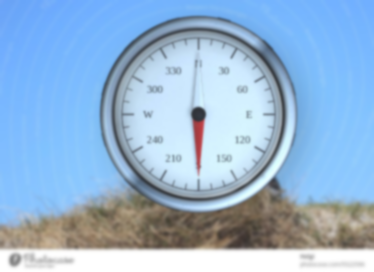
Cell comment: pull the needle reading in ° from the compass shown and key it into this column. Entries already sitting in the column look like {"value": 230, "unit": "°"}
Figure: {"value": 180, "unit": "°"}
